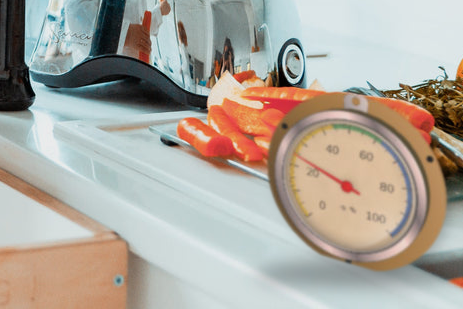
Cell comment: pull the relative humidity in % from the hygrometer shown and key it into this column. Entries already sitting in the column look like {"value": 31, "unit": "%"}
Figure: {"value": 25, "unit": "%"}
